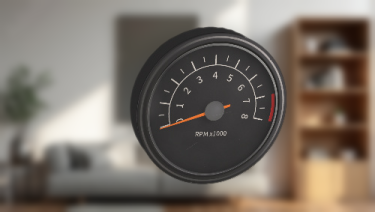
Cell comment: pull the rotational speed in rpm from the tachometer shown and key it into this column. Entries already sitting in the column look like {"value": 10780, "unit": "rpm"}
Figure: {"value": 0, "unit": "rpm"}
